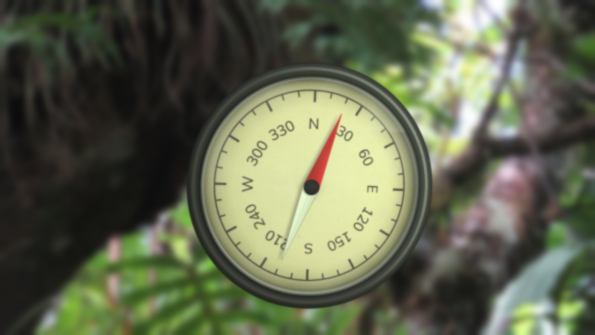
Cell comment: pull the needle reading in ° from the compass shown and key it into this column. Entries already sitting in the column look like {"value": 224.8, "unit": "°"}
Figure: {"value": 20, "unit": "°"}
